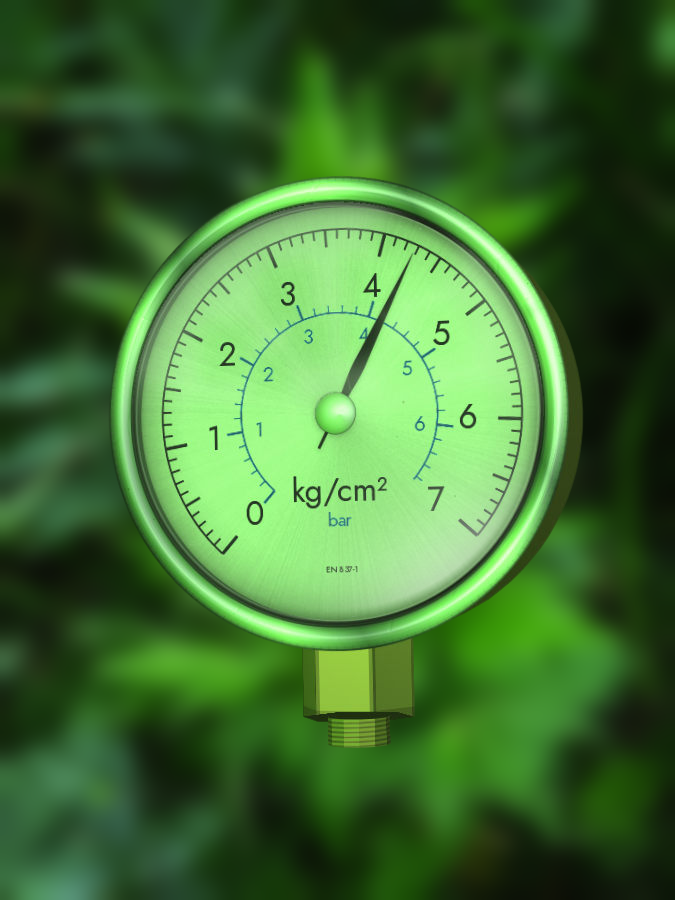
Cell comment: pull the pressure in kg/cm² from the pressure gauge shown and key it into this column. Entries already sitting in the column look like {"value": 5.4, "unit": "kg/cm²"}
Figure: {"value": 4.3, "unit": "kg/cm²"}
